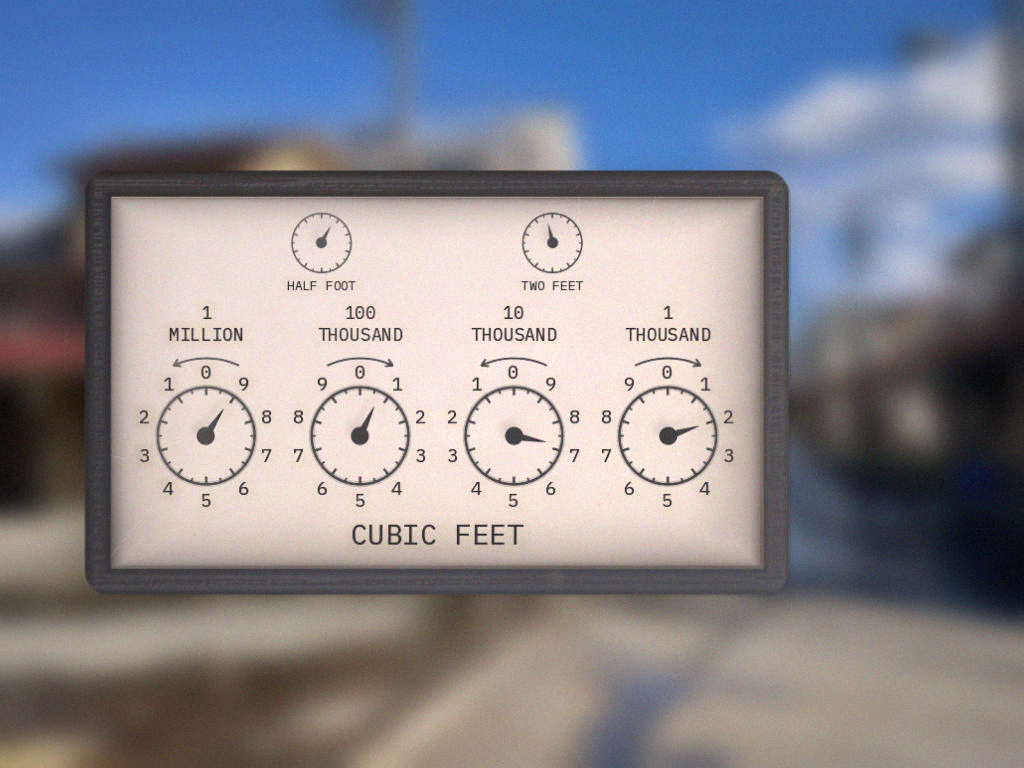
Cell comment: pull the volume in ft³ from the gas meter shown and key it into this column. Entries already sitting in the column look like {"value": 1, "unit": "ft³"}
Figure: {"value": 907200, "unit": "ft³"}
